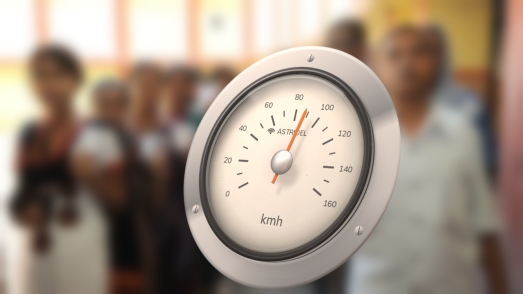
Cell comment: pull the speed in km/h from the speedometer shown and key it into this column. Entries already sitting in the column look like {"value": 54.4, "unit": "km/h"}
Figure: {"value": 90, "unit": "km/h"}
